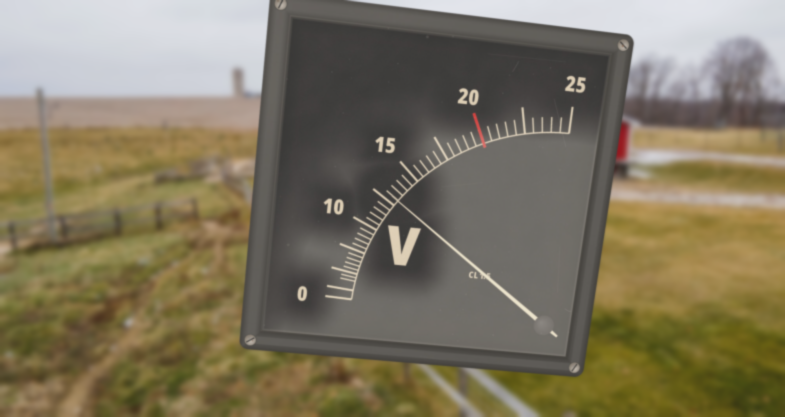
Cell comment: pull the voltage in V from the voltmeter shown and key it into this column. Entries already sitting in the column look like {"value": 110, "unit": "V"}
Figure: {"value": 13, "unit": "V"}
